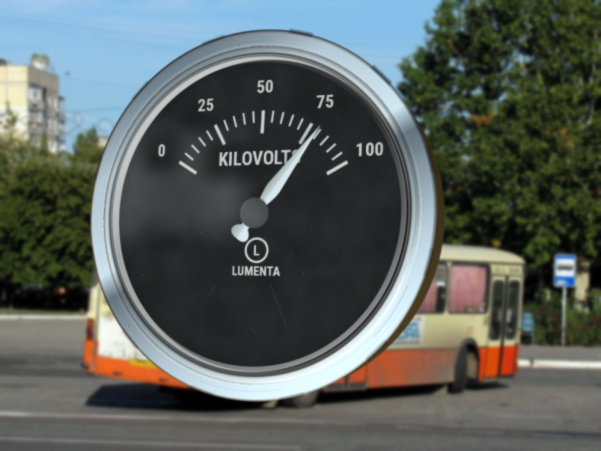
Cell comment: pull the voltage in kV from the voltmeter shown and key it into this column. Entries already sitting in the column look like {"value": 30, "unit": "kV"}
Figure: {"value": 80, "unit": "kV"}
